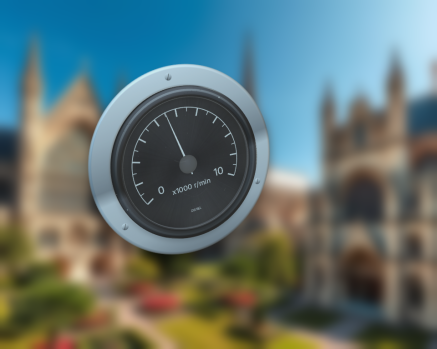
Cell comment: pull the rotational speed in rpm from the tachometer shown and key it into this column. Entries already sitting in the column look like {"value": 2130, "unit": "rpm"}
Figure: {"value": 4500, "unit": "rpm"}
